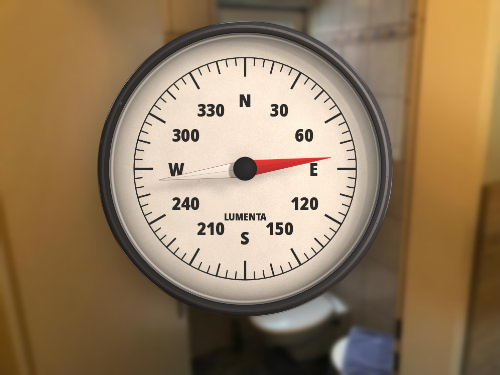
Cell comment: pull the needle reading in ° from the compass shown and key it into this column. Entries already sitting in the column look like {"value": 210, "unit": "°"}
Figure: {"value": 82.5, "unit": "°"}
